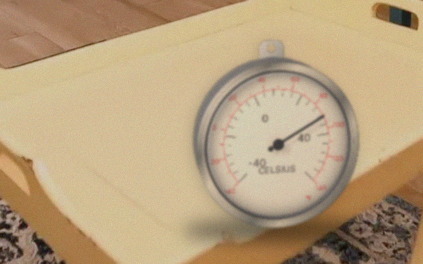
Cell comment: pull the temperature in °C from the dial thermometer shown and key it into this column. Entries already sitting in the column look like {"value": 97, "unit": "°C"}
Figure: {"value": 32, "unit": "°C"}
